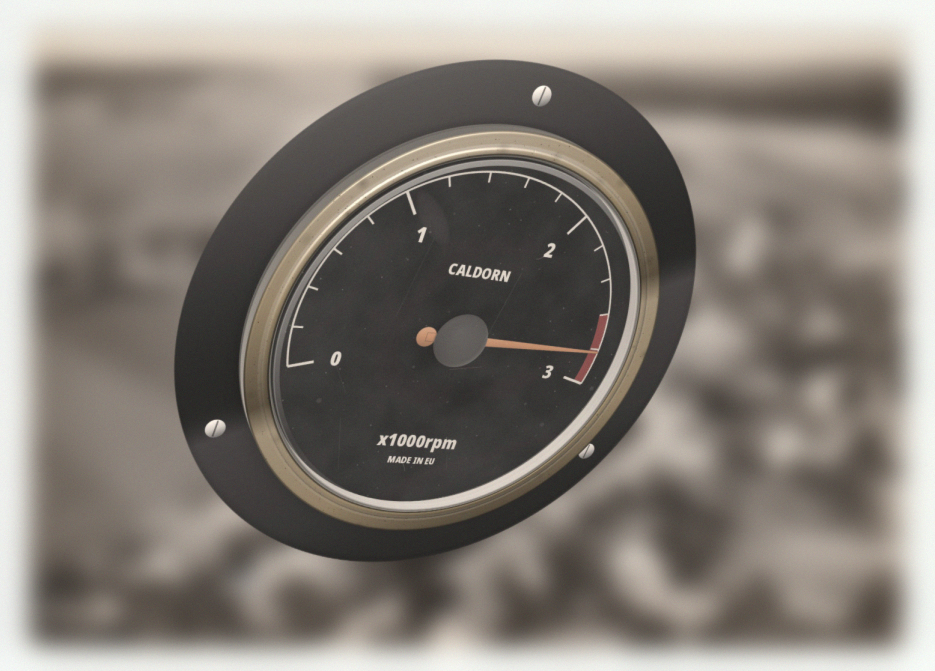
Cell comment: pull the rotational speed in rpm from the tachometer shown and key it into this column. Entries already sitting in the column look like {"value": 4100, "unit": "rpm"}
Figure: {"value": 2800, "unit": "rpm"}
